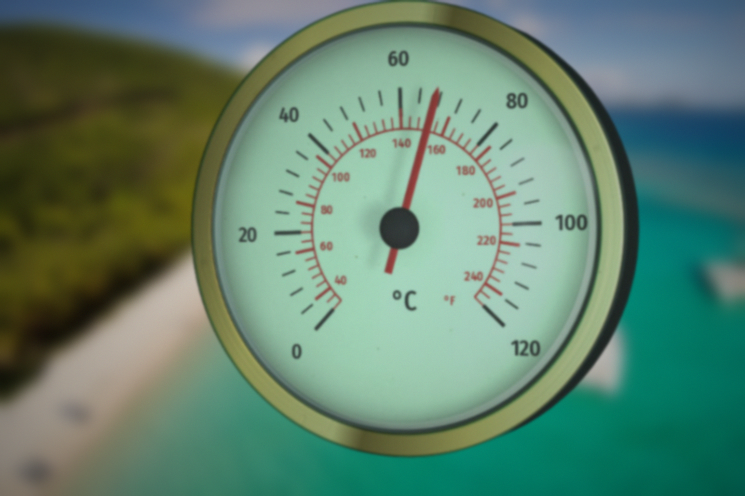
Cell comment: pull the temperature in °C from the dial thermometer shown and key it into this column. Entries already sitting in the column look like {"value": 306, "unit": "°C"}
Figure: {"value": 68, "unit": "°C"}
